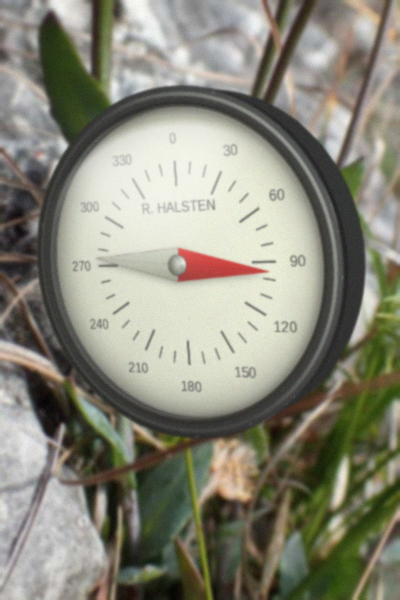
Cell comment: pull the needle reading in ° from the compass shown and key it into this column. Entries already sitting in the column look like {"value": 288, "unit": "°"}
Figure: {"value": 95, "unit": "°"}
